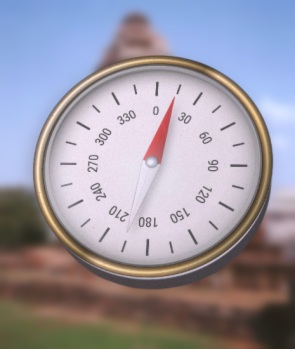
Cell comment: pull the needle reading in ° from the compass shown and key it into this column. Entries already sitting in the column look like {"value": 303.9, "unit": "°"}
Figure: {"value": 15, "unit": "°"}
